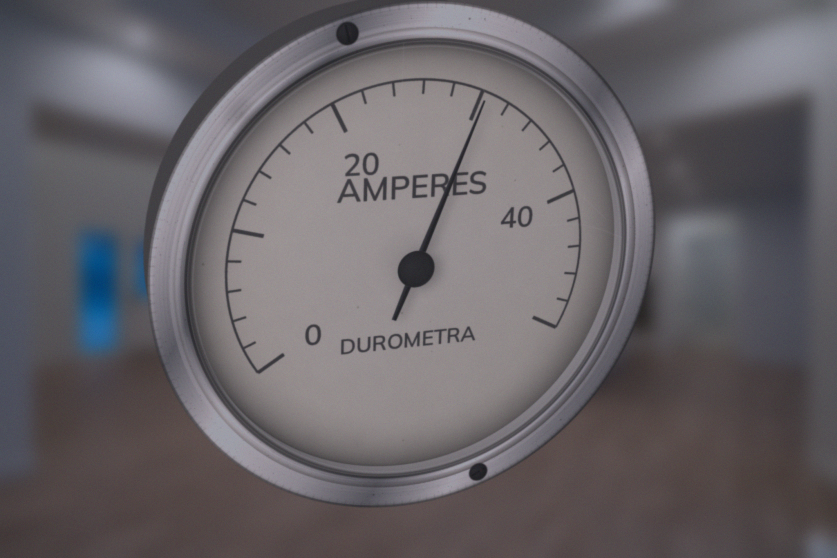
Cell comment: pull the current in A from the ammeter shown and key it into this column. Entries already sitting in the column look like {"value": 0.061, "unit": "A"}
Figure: {"value": 30, "unit": "A"}
